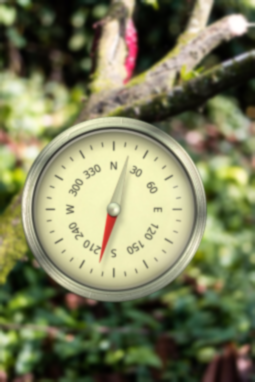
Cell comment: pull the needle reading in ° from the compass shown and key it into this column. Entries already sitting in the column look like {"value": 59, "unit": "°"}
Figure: {"value": 195, "unit": "°"}
